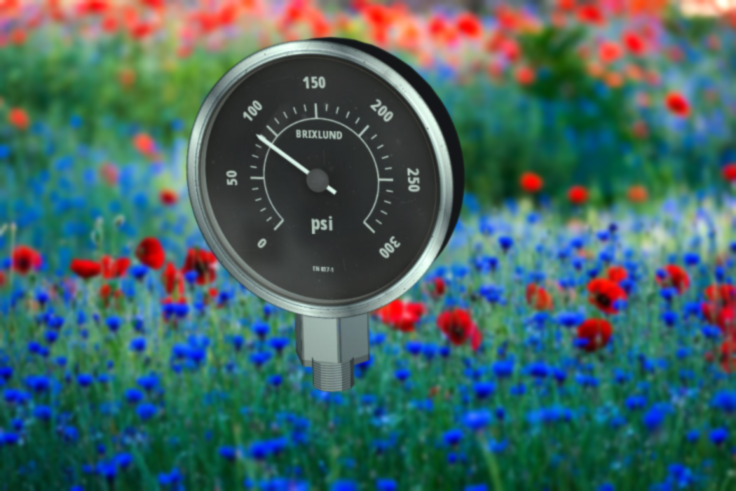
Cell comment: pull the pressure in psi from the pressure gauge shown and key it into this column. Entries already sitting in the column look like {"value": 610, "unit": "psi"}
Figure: {"value": 90, "unit": "psi"}
